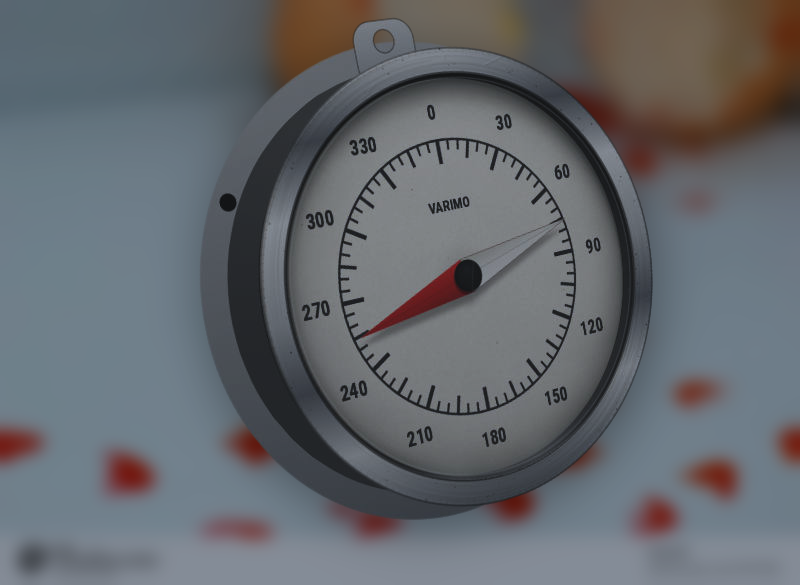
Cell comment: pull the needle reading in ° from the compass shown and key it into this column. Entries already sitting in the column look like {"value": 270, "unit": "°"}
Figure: {"value": 255, "unit": "°"}
